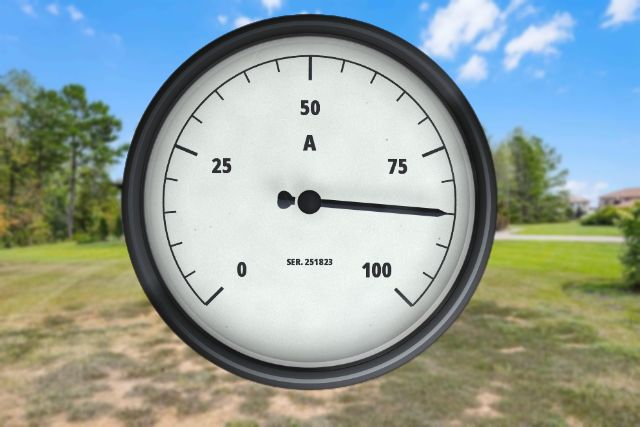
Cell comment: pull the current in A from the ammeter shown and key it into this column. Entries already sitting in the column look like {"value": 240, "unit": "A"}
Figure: {"value": 85, "unit": "A"}
